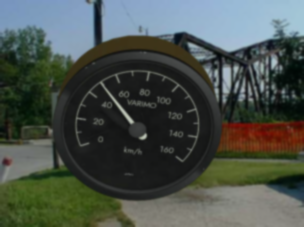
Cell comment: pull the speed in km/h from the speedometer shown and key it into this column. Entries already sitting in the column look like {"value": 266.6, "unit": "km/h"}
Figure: {"value": 50, "unit": "km/h"}
